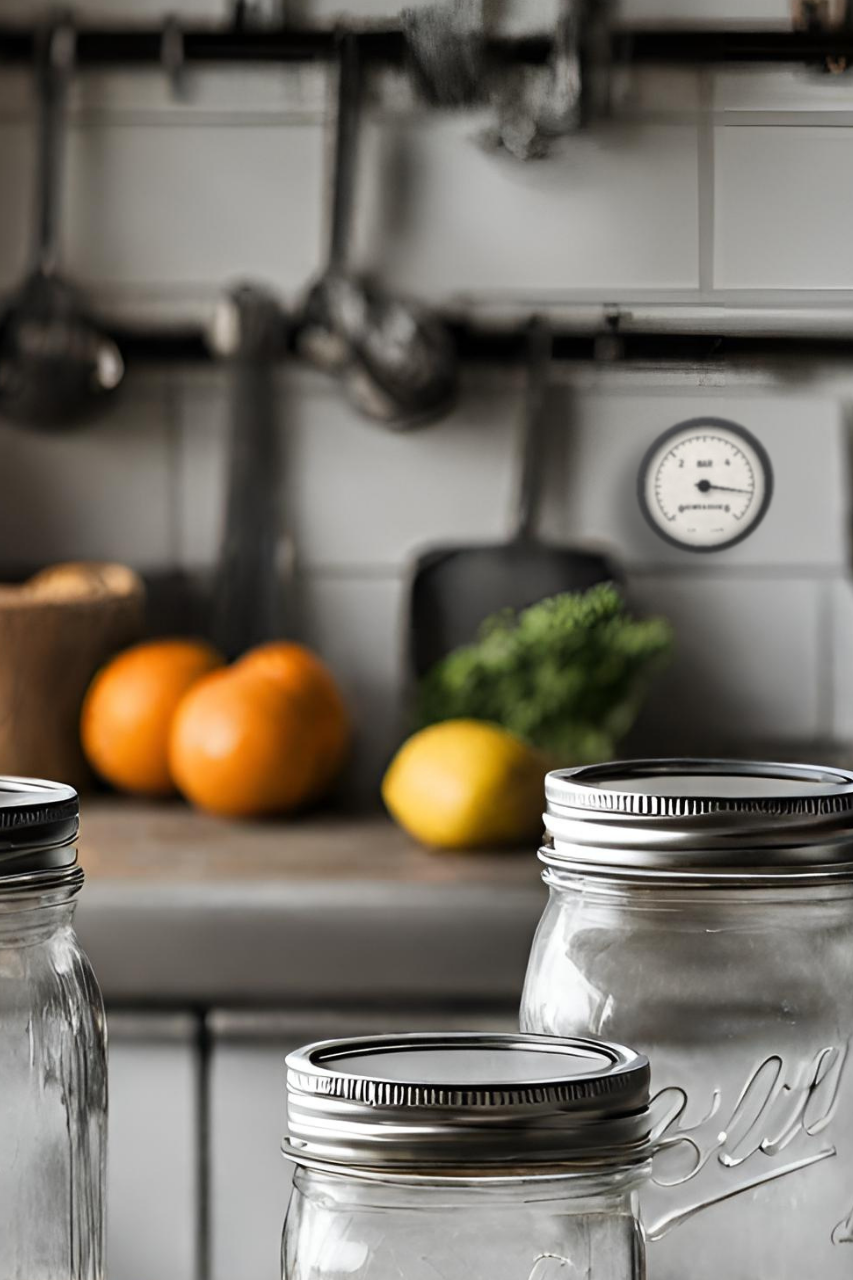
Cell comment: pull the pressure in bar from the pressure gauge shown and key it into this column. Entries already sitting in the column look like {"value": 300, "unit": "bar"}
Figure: {"value": 5.2, "unit": "bar"}
